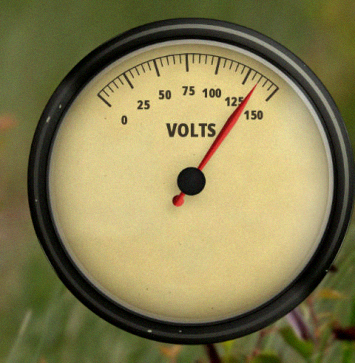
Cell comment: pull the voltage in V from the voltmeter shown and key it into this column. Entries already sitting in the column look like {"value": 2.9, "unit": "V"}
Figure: {"value": 135, "unit": "V"}
